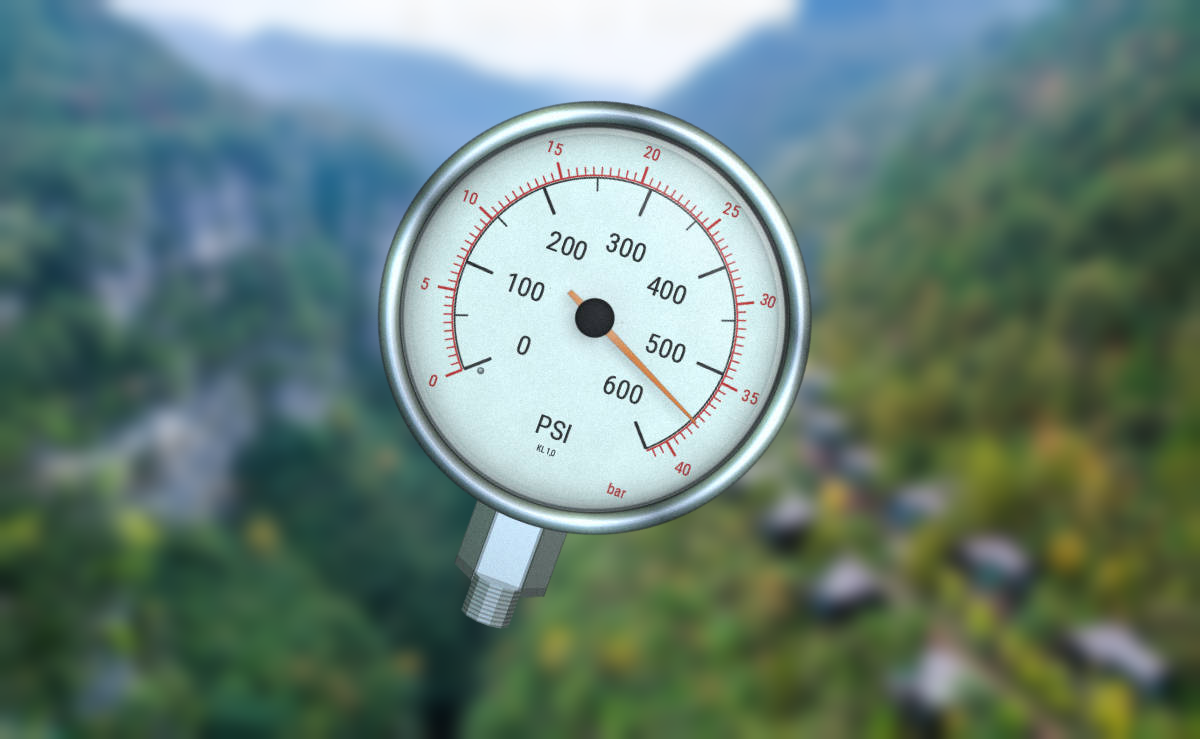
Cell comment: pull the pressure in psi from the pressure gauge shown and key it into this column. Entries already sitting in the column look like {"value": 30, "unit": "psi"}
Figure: {"value": 550, "unit": "psi"}
